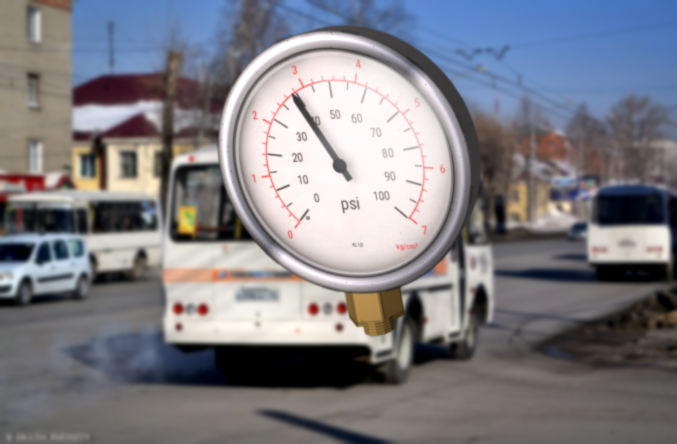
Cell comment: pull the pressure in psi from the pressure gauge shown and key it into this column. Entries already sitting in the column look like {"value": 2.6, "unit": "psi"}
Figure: {"value": 40, "unit": "psi"}
